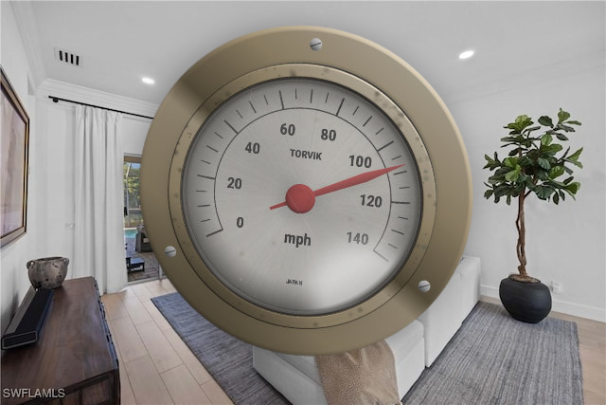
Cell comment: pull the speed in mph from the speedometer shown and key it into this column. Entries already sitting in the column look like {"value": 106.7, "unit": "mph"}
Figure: {"value": 107.5, "unit": "mph"}
